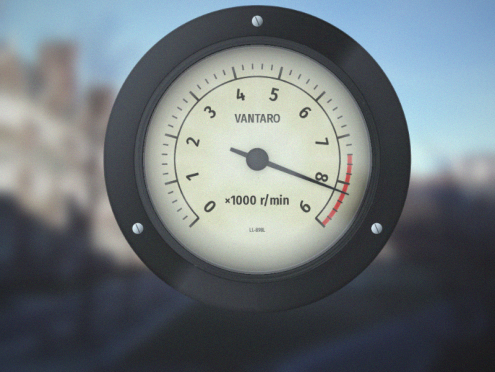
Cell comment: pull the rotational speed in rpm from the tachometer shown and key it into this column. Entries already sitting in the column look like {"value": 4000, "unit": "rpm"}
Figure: {"value": 8200, "unit": "rpm"}
